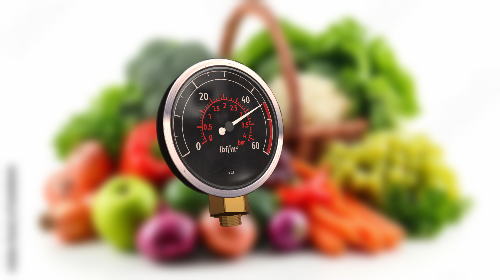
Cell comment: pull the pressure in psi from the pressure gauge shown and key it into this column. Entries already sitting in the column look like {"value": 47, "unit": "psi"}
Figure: {"value": 45, "unit": "psi"}
